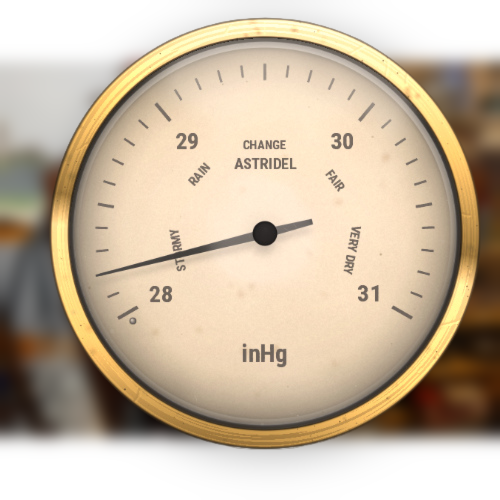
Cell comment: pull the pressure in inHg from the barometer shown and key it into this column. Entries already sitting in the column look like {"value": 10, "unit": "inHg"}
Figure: {"value": 28.2, "unit": "inHg"}
